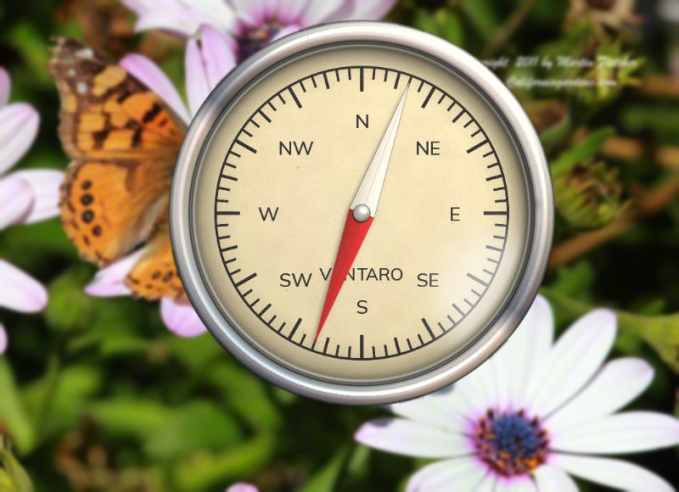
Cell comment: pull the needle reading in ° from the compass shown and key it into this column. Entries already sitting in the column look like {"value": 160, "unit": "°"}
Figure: {"value": 200, "unit": "°"}
